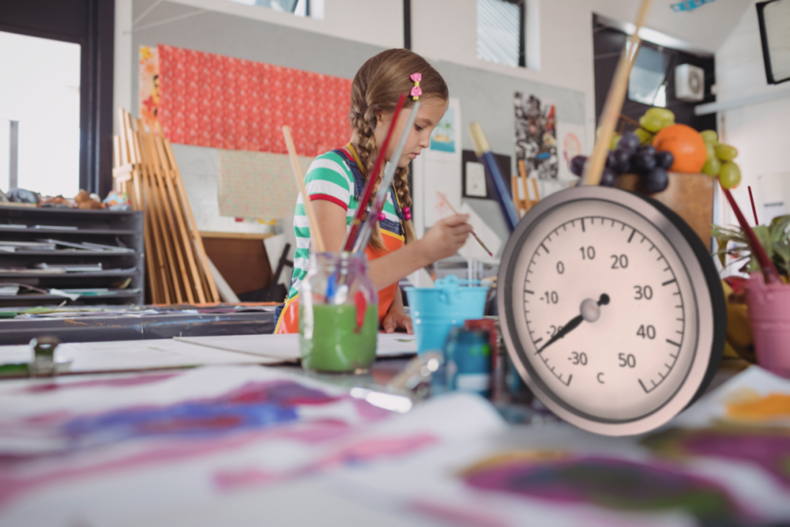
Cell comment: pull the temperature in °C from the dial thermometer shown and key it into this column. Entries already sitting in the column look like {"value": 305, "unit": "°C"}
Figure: {"value": -22, "unit": "°C"}
